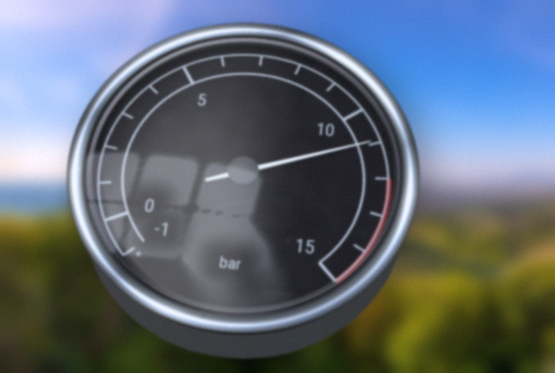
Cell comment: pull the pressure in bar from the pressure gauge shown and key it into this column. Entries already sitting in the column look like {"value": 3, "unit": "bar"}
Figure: {"value": 11, "unit": "bar"}
